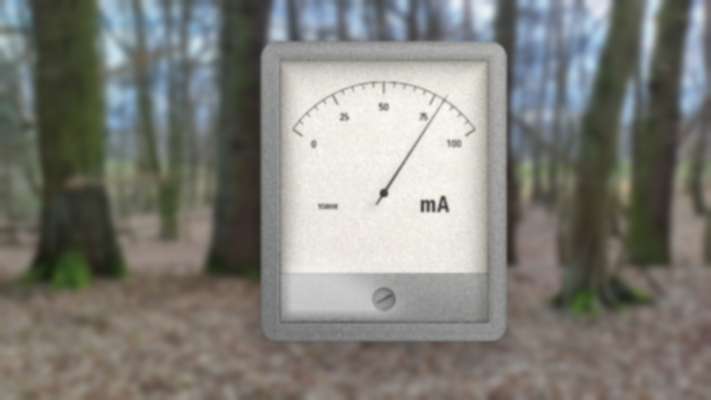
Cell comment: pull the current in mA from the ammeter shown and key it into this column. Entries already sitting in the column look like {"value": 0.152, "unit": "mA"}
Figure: {"value": 80, "unit": "mA"}
